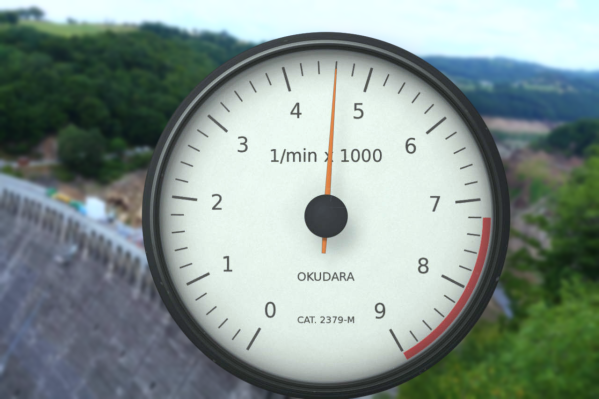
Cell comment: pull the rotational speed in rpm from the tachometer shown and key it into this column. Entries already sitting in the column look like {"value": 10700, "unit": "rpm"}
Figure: {"value": 4600, "unit": "rpm"}
